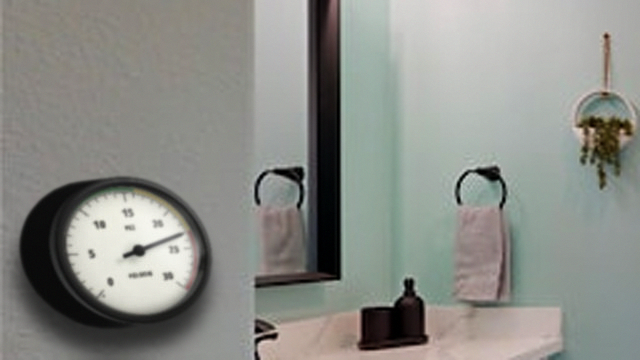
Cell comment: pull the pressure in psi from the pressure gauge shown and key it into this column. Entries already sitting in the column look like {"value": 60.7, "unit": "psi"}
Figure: {"value": 23, "unit": "psi"}
